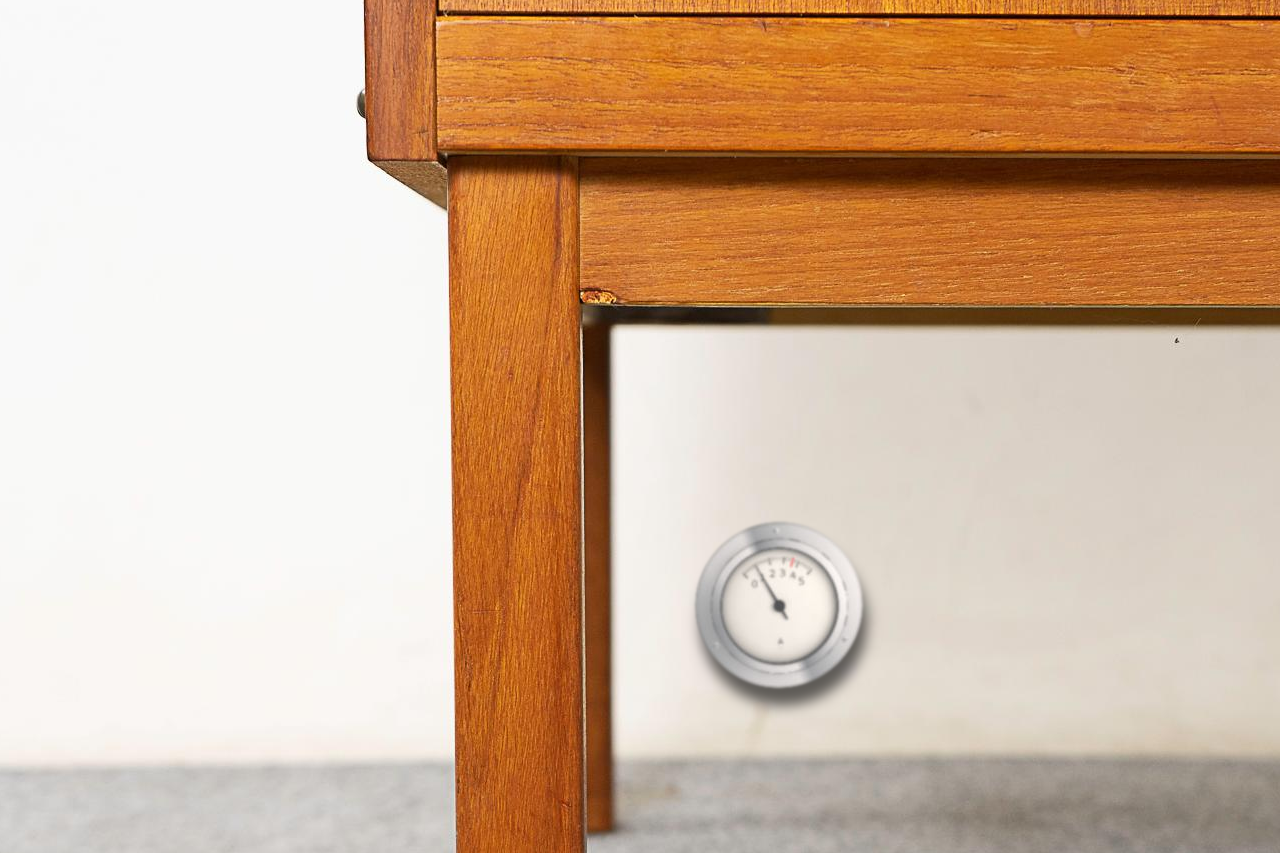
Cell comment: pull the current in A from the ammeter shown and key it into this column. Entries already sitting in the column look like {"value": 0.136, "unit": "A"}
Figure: {"value": 1, "unit": "A"}
